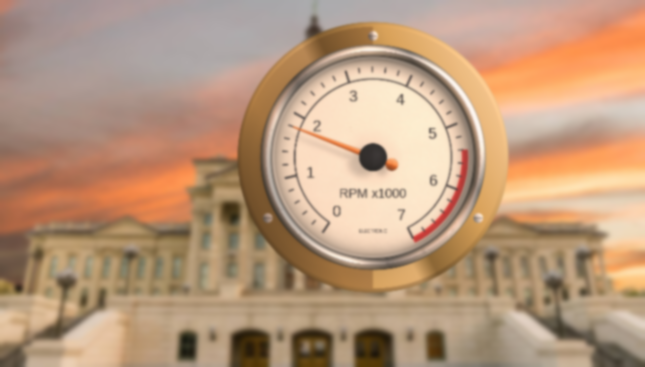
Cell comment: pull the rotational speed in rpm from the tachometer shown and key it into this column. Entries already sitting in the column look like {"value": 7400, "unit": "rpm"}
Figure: {"value": 1800, "unit": "rpm"}
